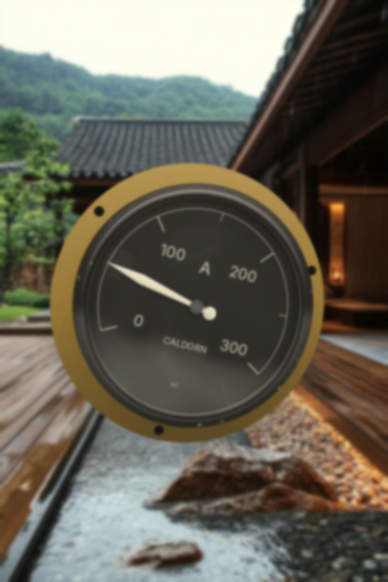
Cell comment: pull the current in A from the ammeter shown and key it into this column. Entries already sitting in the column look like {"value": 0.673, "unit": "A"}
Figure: {"value": 50, "unit": "A"}
